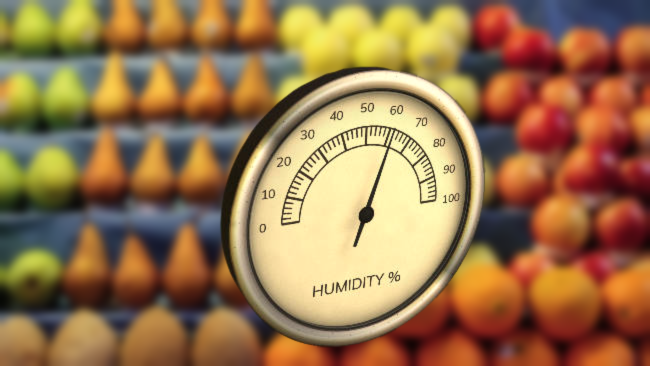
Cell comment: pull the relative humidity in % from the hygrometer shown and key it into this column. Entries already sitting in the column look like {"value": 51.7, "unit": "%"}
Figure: {"value": 60, "unit": "%"}
